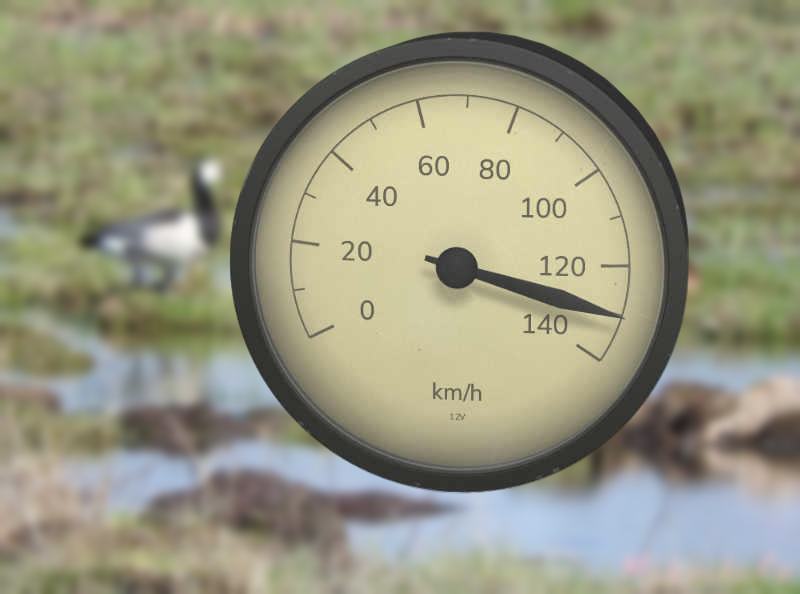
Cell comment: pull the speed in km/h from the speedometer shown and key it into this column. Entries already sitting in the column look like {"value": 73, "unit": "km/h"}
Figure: {"value": 130, "unit": "km/h"}
